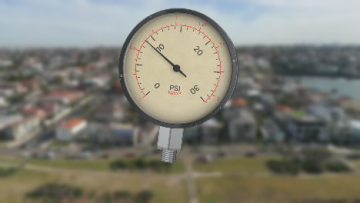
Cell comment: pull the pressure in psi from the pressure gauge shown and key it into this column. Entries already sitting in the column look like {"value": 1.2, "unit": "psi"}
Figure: {"value": 9, "unit": "psi"}
